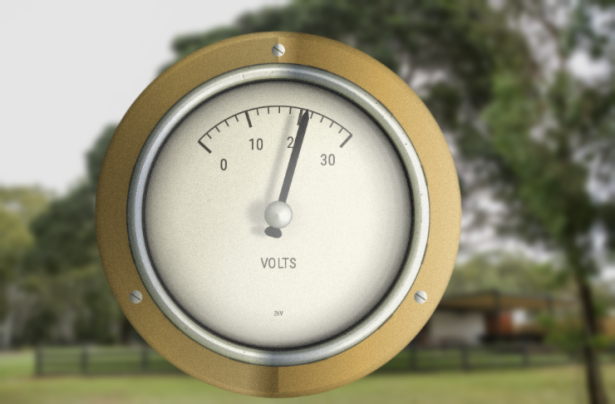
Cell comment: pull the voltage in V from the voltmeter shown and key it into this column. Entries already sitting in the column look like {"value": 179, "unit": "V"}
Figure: {"value": 21, "unit": "V"}
